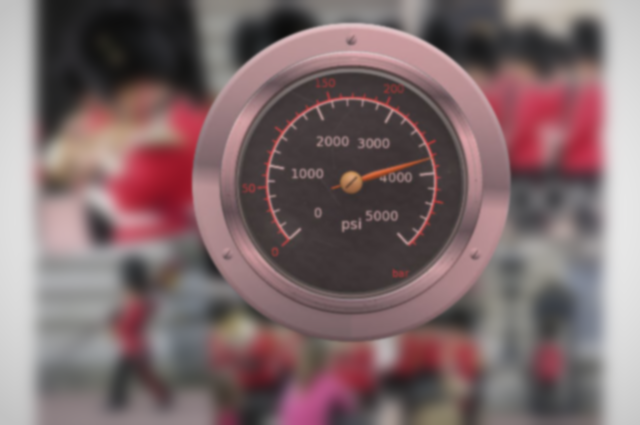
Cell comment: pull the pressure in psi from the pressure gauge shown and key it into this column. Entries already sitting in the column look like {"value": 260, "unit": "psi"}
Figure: {"value": 3800, "unit": "psi"}
